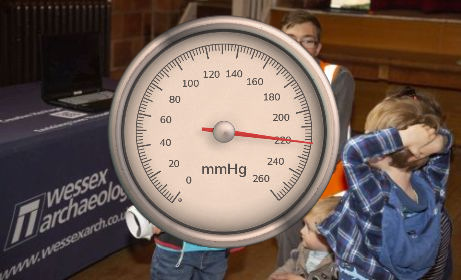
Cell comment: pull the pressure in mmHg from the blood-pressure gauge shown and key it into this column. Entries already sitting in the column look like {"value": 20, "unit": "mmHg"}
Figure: {"value": 220, "unit": "mmHg"}
